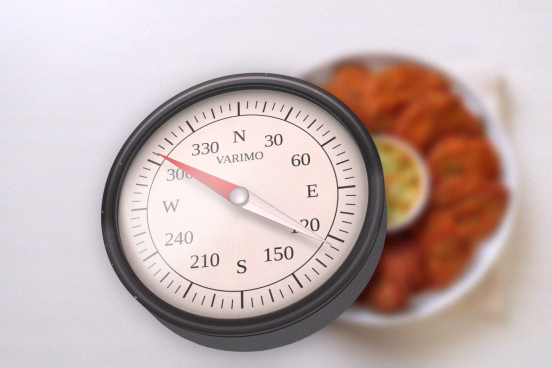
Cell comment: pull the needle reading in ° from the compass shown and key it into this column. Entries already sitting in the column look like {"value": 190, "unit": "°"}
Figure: {"value": 305, "unit": "°"}
